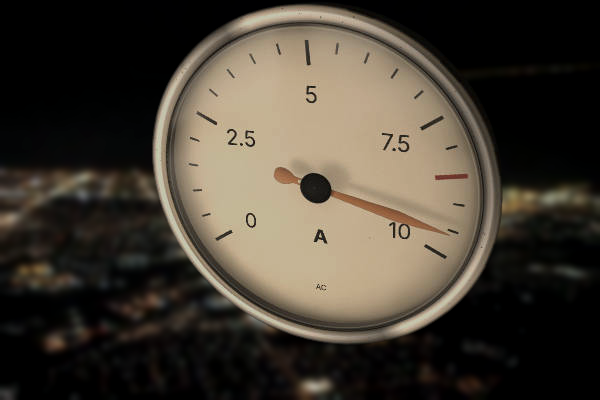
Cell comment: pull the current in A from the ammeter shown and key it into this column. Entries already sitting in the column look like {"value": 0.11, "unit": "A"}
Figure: {"value": 9.5, "unit": "A"}
